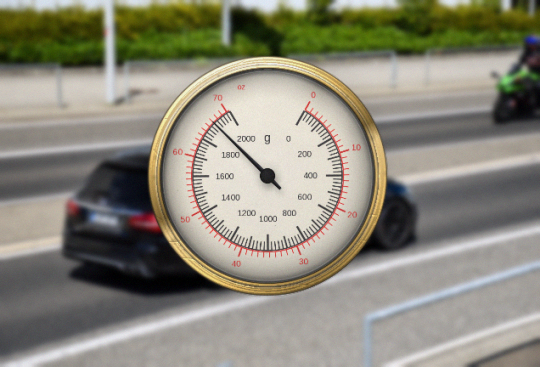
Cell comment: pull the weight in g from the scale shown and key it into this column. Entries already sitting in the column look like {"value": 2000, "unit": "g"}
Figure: {"value": 1900, "unit": "g"}
